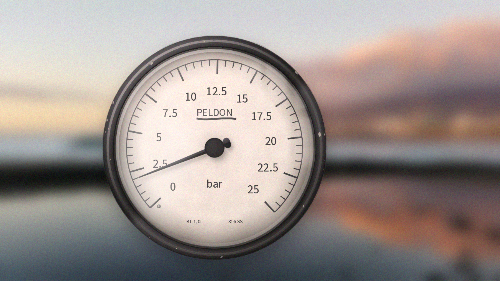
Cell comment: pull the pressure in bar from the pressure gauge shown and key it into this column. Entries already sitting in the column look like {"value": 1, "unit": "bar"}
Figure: {"value": 2, "unit": "bar"}
